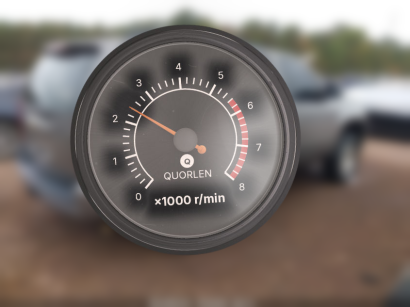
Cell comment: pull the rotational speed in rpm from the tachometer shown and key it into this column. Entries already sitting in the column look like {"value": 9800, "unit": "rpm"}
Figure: {"value": 2400, "unit": "rpm"}
